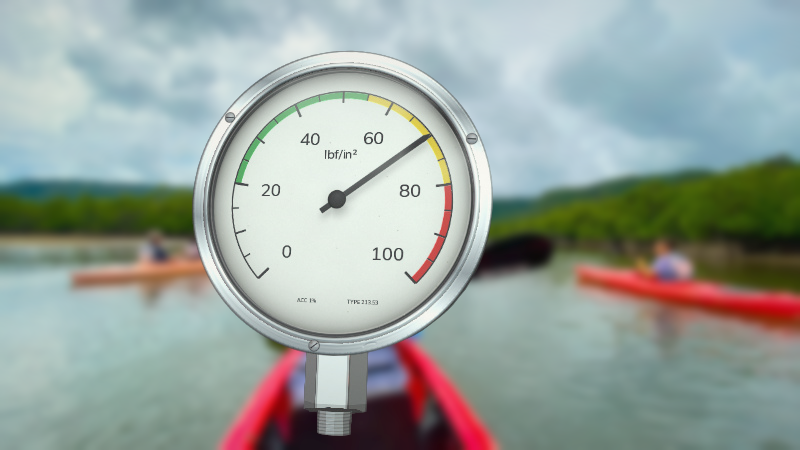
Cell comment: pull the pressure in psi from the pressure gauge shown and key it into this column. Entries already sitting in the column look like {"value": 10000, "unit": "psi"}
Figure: {"value": 70, "unit": "psi"}
